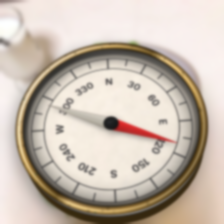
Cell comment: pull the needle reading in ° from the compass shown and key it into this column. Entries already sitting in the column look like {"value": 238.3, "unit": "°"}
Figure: {"value": 112.5, "unit": "°"}
